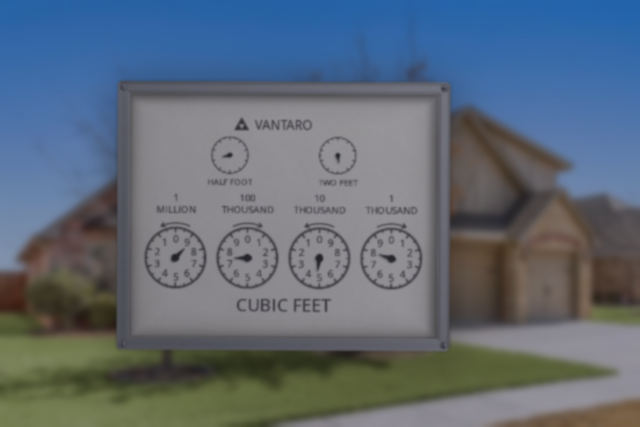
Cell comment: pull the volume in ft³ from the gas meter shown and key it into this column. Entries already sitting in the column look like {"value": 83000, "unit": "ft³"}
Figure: {"value": 874800, "unit": "ft³"}
